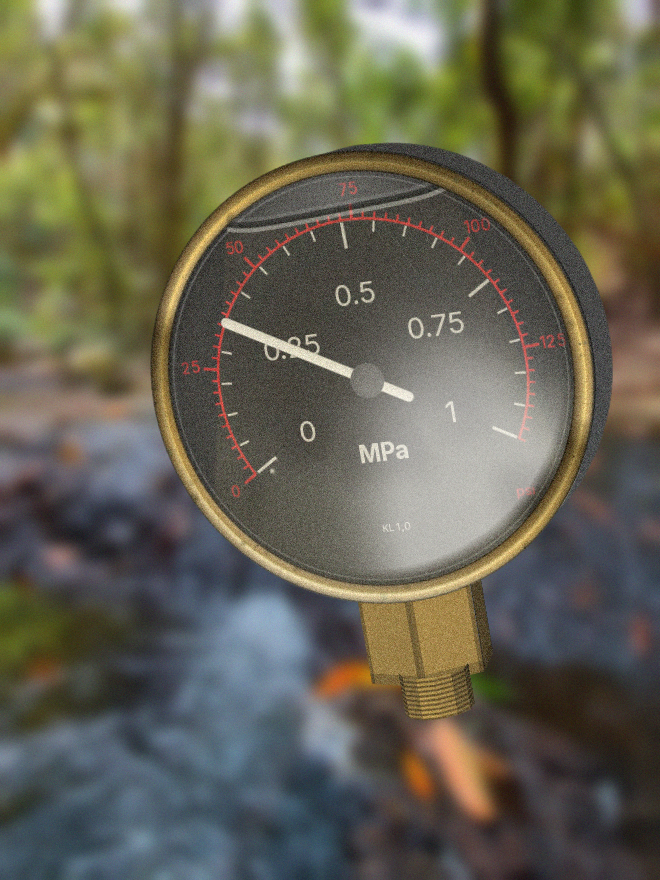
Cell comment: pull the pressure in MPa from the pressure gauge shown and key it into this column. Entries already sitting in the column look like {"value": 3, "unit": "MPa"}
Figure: {"value": 0.25, "unit": "MPa"}
